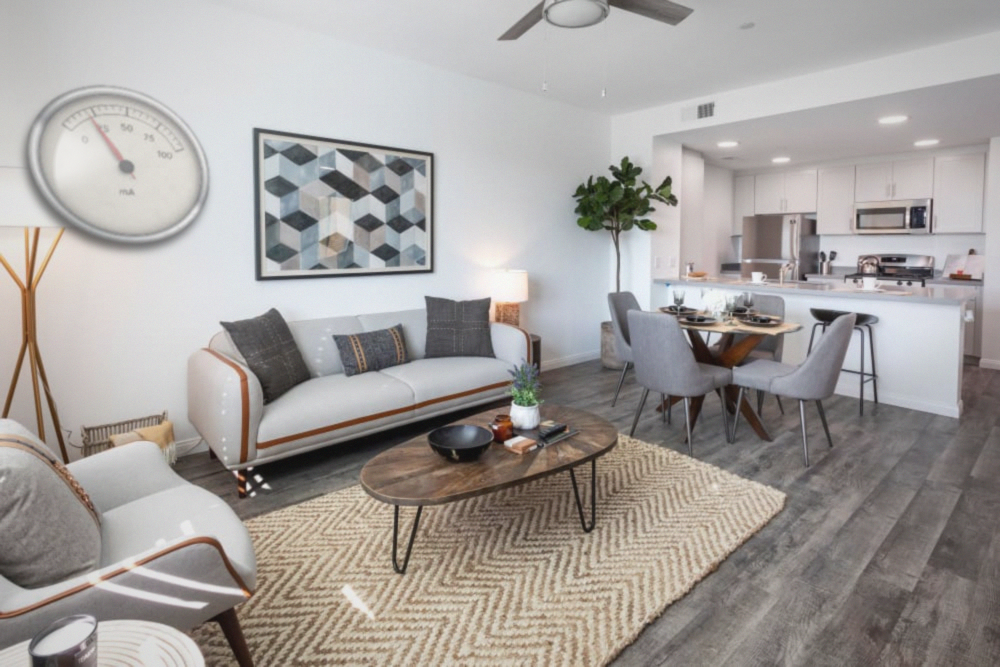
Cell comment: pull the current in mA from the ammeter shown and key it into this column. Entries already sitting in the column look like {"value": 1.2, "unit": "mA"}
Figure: {"value": 20, "unit": "mA"}
